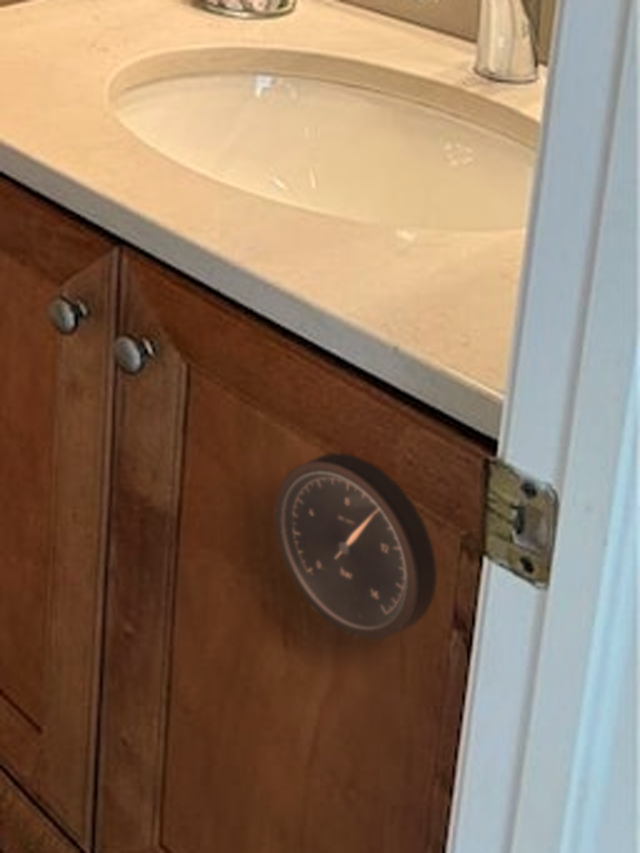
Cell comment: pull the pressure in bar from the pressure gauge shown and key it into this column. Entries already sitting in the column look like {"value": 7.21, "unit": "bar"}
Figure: {"value": 10, "unit": "bar"}
